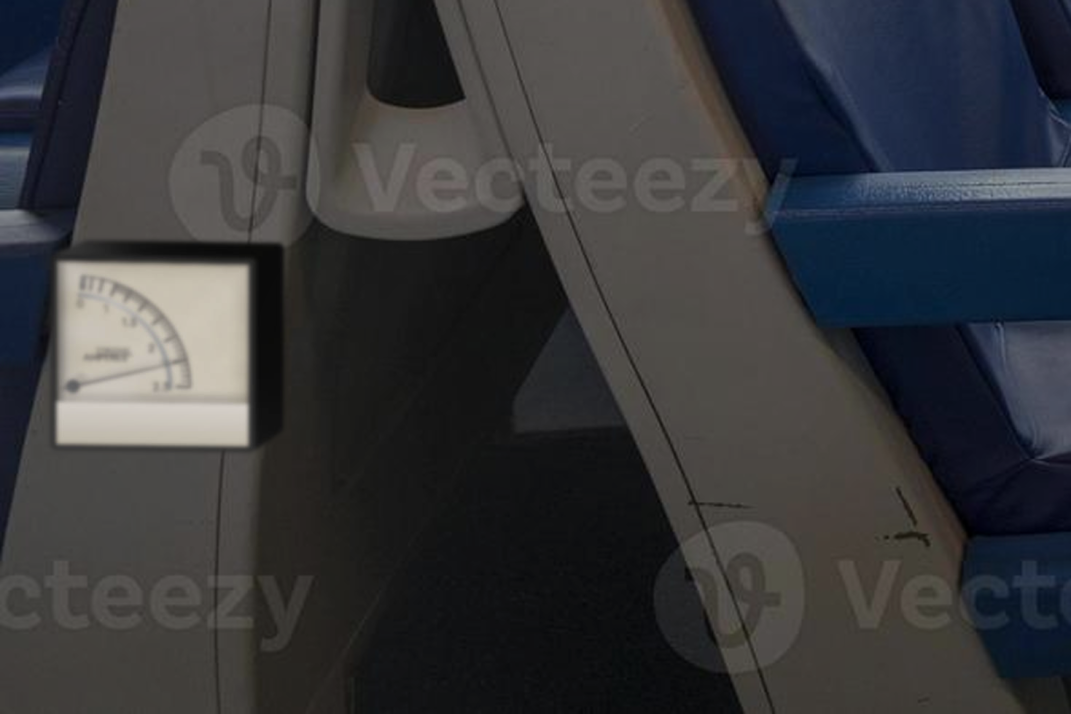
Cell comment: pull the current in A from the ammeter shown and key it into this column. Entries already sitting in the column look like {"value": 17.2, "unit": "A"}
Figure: {"value": 2.25, "unit": "A"}
